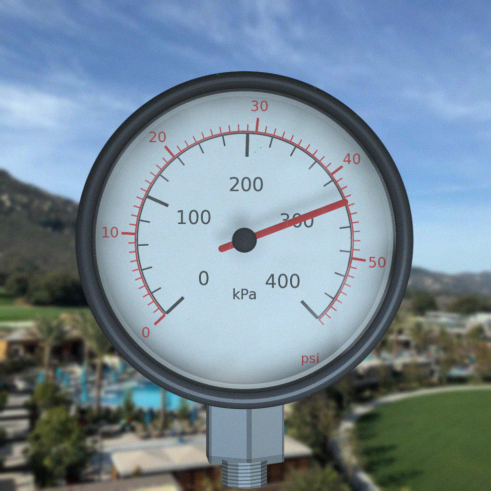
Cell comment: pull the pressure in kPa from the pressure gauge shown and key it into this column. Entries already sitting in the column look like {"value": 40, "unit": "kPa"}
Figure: {"value": 300, "unit": "kPa"}
